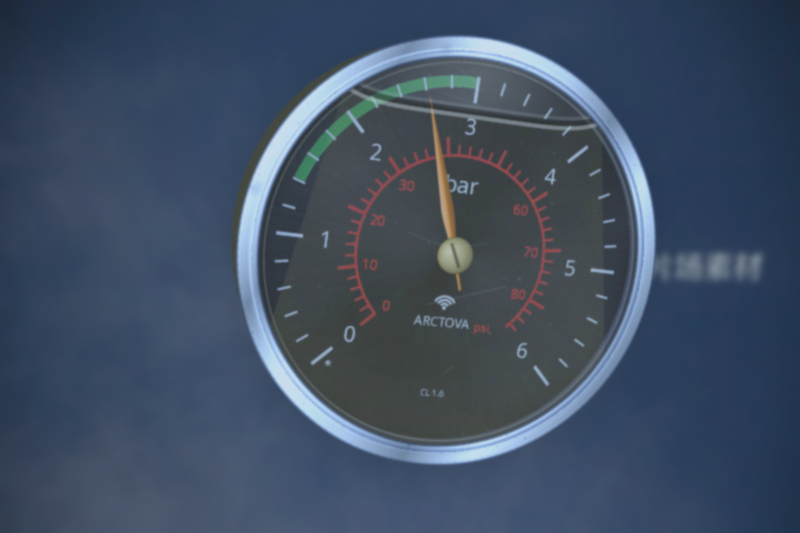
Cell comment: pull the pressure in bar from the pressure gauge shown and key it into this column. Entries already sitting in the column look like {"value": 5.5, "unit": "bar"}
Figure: {"value": 2.6, "unit": "bar"}
